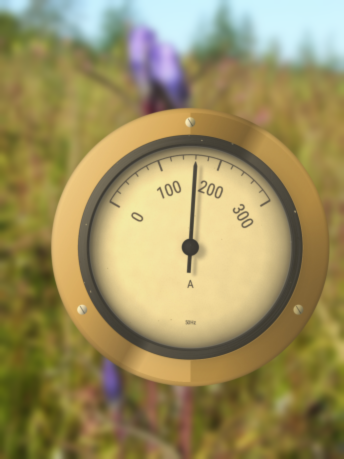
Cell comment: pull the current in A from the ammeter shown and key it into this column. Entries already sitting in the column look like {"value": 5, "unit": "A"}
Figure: {"value": 160, "unit": "A"}
